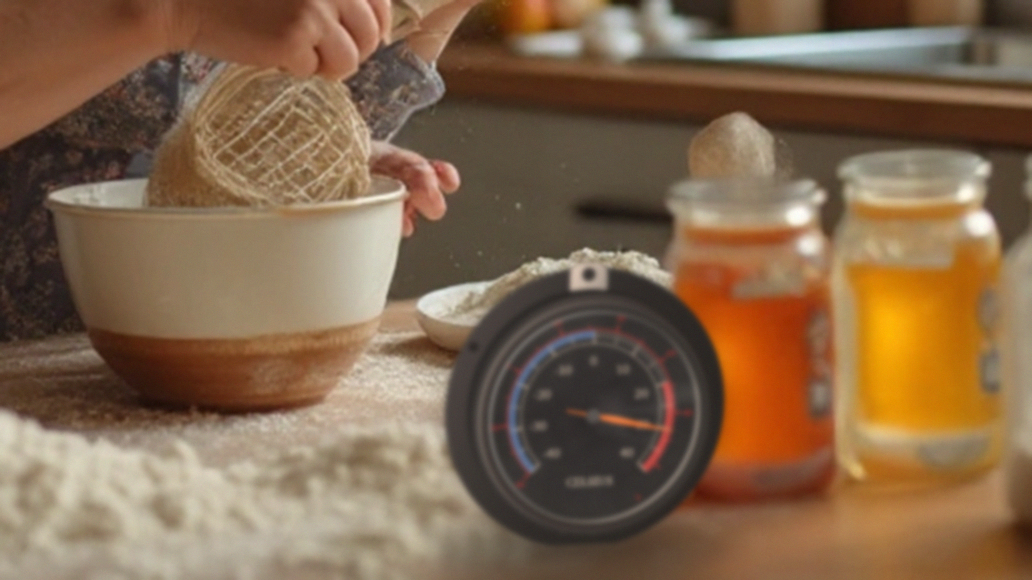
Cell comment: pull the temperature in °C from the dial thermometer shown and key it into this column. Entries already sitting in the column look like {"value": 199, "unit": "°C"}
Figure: {"value": 30, "unit": "°C"}
